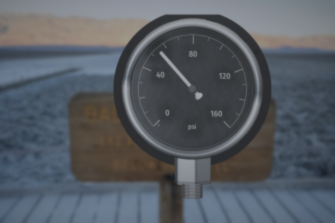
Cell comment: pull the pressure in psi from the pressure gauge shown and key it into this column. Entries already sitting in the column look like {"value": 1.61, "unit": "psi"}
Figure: {"value": 55, "unit": "psi"}
